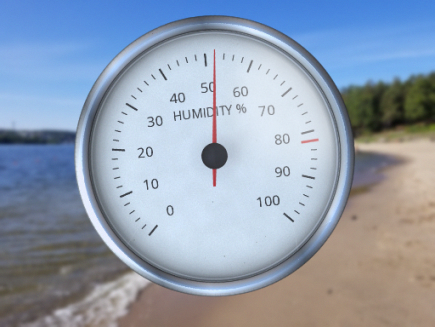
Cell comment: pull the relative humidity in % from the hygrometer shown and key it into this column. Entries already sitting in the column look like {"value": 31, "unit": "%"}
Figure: {"value": 52, "unit": "%"}
